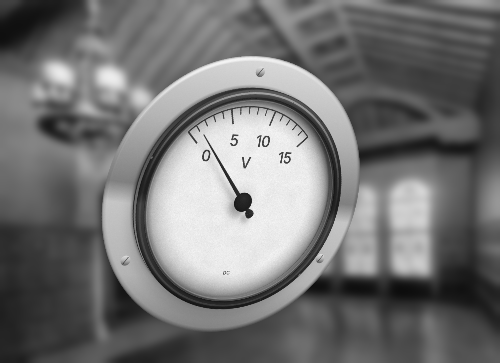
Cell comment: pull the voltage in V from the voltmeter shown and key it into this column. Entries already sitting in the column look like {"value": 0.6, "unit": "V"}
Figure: {"value": 1, "unit": "V"}
